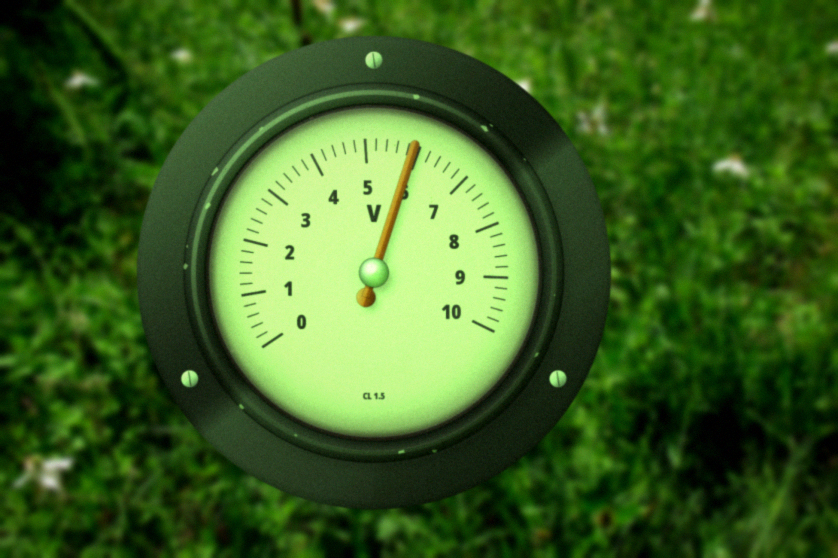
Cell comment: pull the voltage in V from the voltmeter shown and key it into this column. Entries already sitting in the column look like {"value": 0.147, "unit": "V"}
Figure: {"value": 5.9, "unit": "V"}
